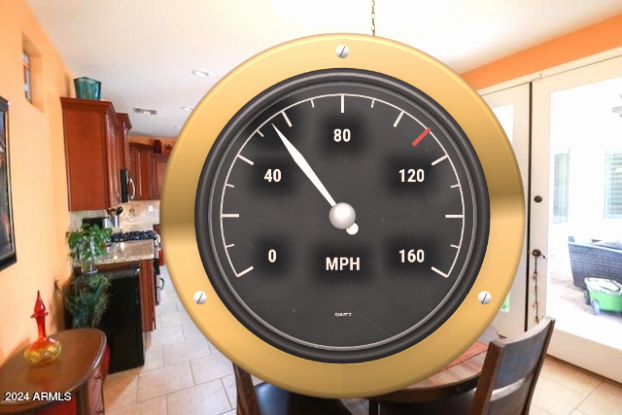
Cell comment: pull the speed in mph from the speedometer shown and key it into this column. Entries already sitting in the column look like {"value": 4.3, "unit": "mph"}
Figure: {"value": 55, "unit": "mph"}
